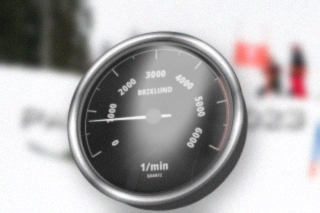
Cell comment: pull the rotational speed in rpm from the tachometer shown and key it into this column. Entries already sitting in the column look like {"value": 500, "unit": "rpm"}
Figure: {"value": 750, "unit": "rpm"}
